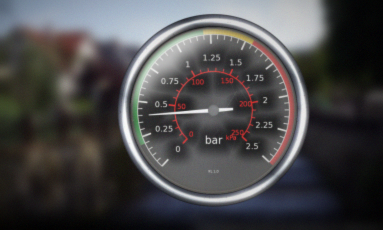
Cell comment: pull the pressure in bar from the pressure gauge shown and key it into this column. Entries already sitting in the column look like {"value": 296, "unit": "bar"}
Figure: {"value": 0.4, "unit": "bar"}
